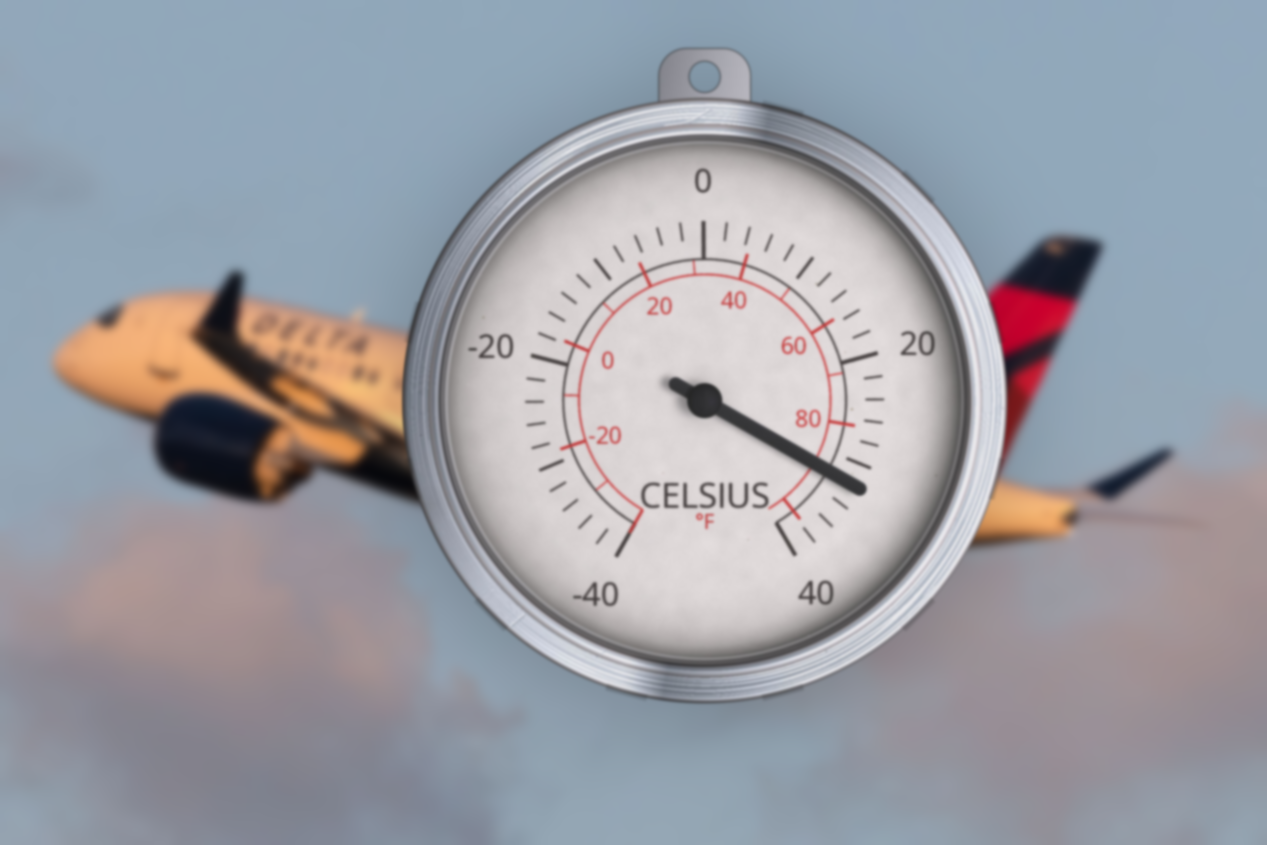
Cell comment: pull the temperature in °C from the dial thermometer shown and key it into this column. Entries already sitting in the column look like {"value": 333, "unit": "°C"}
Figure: {"value": 32, "unit": "°C"}
